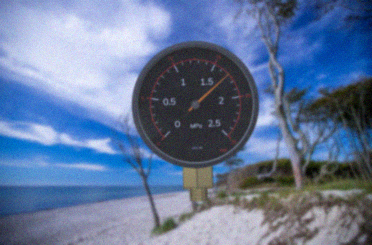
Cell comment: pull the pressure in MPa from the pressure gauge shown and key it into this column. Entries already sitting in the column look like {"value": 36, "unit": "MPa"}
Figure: {"value": 1.7, "unit": "MPa"}
